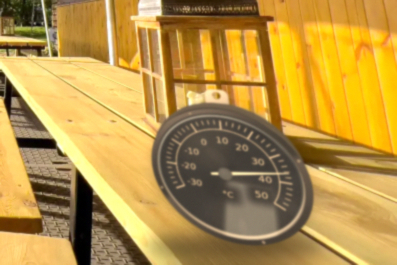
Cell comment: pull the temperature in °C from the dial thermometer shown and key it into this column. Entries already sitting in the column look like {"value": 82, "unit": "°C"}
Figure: {"value": 36, "unit": "°C"}
